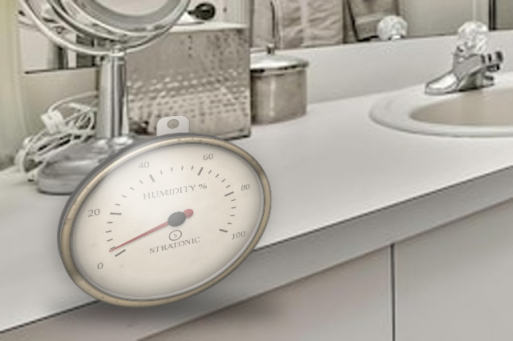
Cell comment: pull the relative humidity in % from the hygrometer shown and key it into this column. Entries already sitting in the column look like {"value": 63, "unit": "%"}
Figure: {"value": 4, "unit": "%"}
